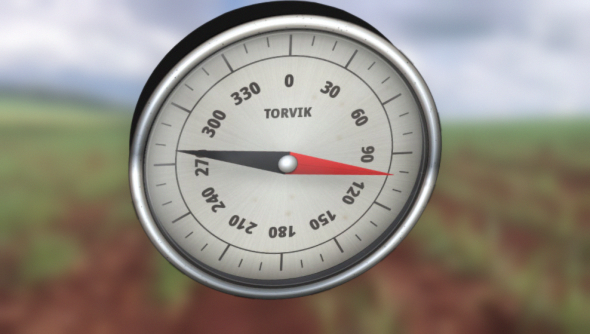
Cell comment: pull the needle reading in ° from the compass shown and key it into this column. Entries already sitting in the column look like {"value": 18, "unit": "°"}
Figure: {"value": 100, "unit": "°"}
